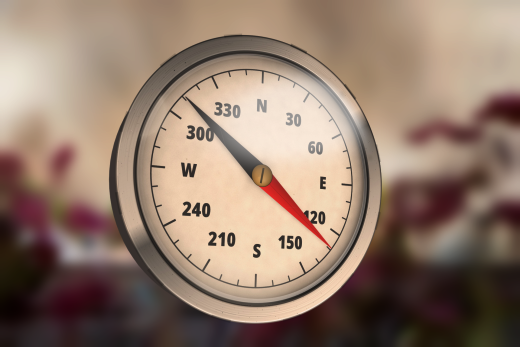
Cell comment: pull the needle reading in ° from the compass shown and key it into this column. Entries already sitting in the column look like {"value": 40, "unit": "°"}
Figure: {"value": 130, "unit": "°"}
